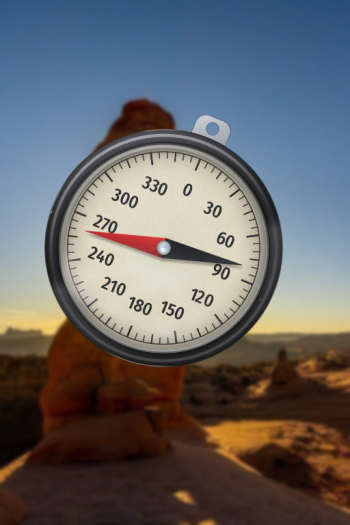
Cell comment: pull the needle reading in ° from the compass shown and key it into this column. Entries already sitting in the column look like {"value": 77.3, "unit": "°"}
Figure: {"value": 260, "unit": "°"}
